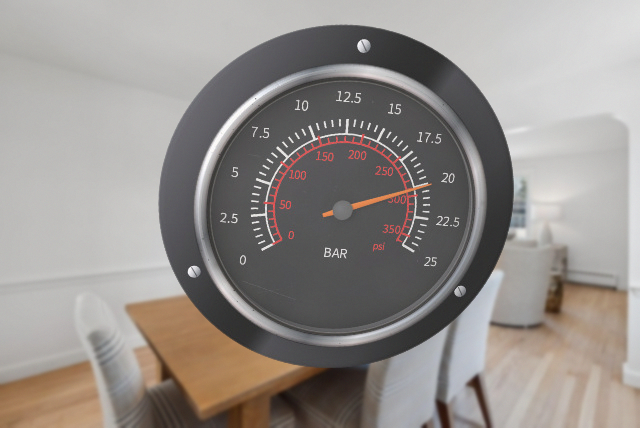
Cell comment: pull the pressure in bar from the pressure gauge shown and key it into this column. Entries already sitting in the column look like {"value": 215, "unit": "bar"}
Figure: {"value": 20, "unit": "bar"}
